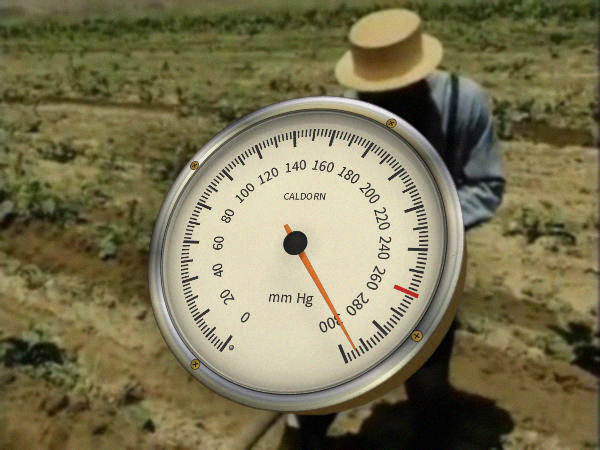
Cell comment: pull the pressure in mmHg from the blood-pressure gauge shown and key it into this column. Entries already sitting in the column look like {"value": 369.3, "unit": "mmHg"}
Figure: {"value": 294, "unit": "mmHg"}
